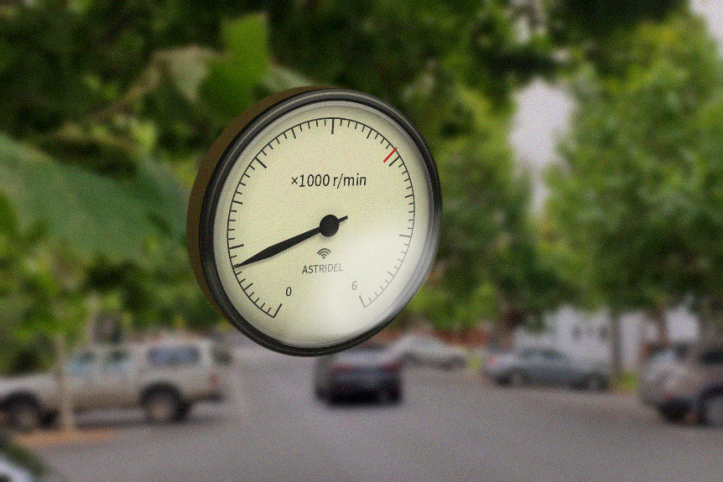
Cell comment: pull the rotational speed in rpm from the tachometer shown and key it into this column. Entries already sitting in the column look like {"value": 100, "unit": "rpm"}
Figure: {"value": 800, "unit": "rpm"}
